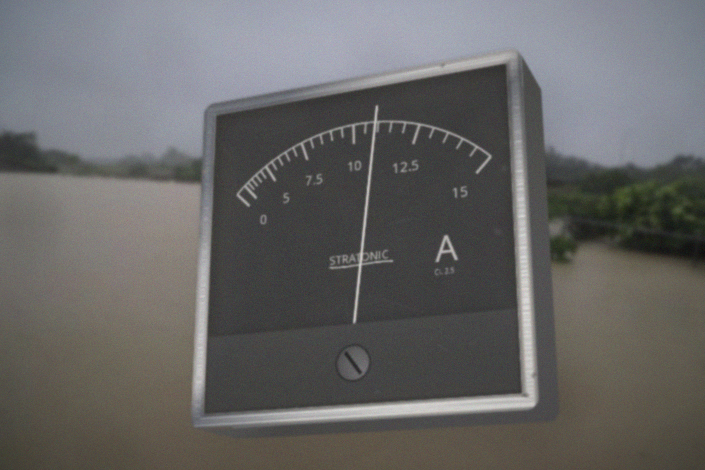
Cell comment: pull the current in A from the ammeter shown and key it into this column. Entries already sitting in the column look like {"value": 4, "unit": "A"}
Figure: {"value": 11, "unit": "A"}
